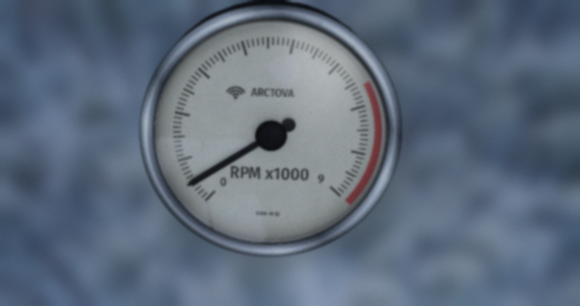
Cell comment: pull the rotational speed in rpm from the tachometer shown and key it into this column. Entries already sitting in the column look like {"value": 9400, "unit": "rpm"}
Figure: {"value": 500, "unit": "rpm"}
